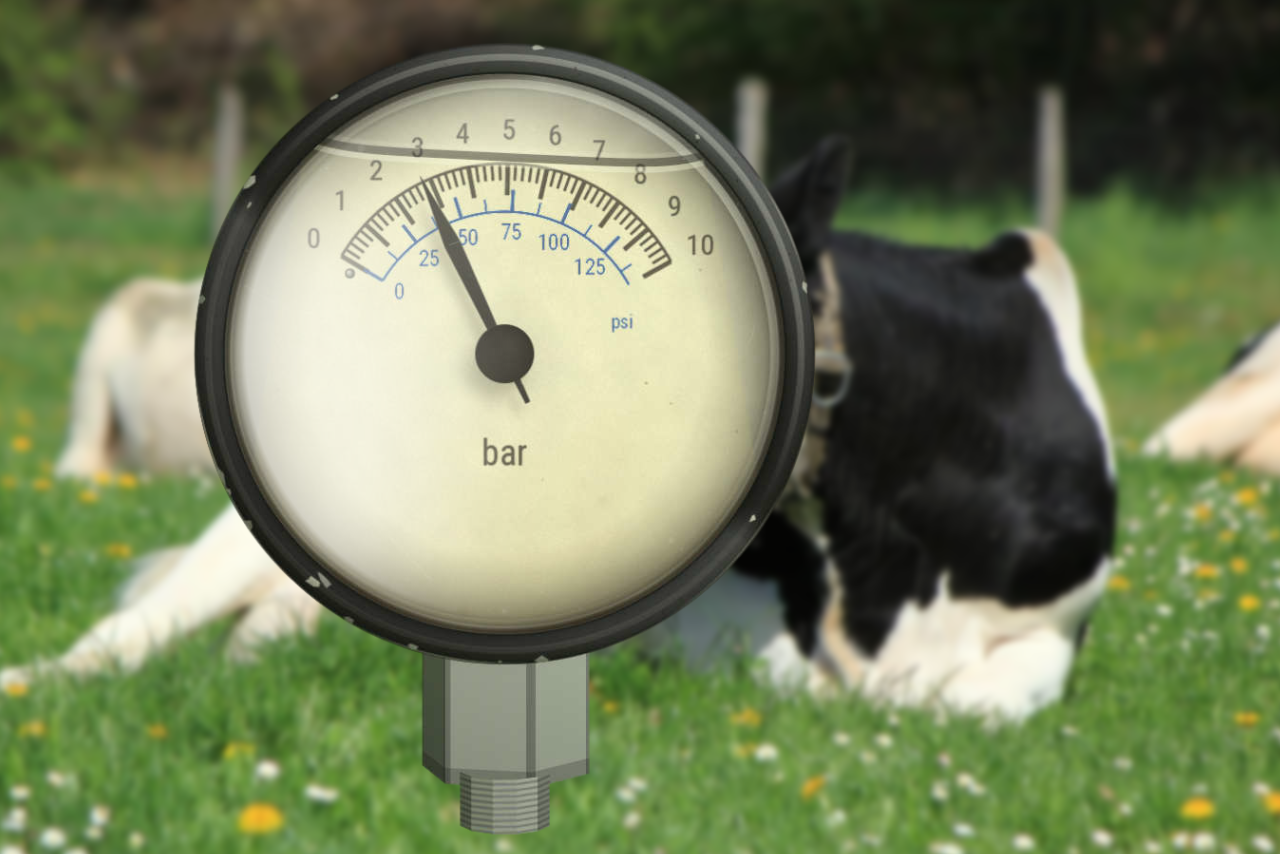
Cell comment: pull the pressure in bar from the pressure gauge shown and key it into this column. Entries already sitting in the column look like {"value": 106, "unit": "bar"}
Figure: {"value": 2.8, "unit": "bar"}
